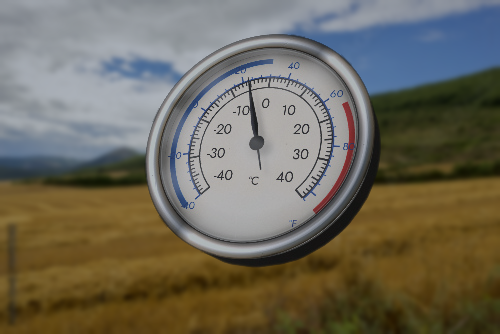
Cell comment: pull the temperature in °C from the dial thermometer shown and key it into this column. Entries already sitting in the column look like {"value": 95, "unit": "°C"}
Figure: {"value": -5, "unit": "°C"}
